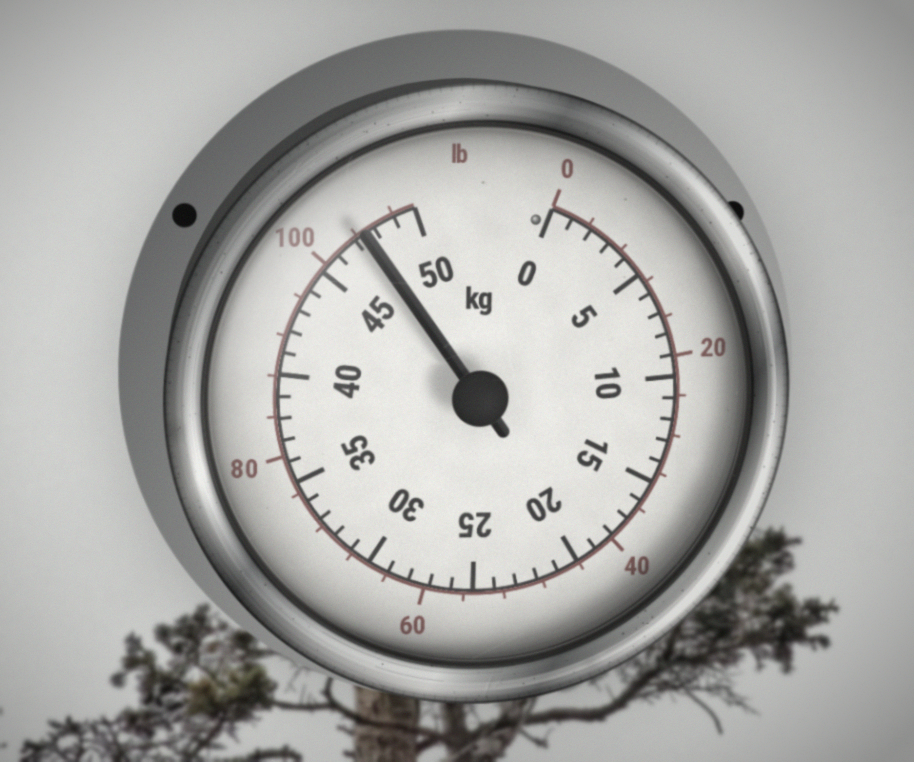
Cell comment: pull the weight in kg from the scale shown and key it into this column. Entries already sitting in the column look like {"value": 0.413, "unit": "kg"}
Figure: {"value": 47.5, "unit": "kg"}
